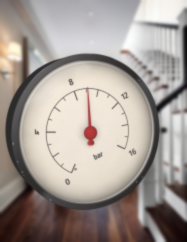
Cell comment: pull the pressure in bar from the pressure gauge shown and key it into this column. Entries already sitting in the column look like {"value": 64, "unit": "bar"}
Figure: {"value": 9, "unit": "bar"}
